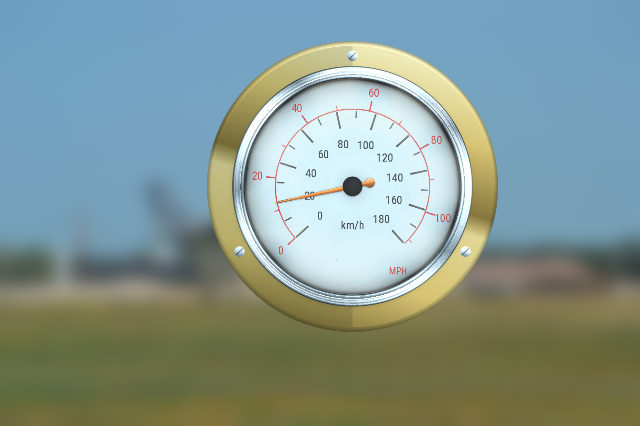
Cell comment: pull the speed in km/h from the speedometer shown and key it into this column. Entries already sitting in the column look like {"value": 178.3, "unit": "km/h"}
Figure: {"value": 20, "unit": "km/h"}
